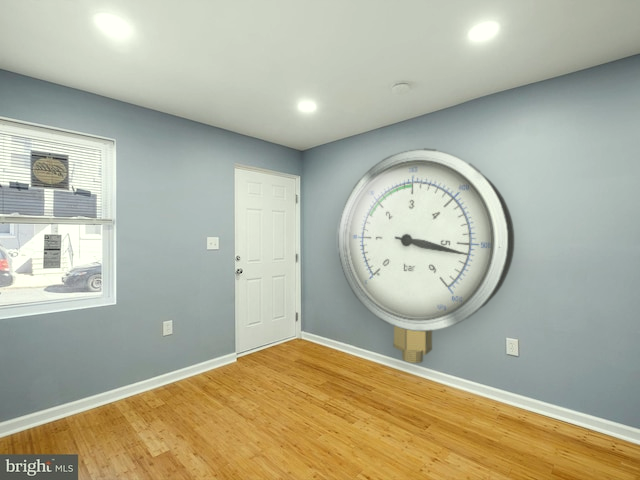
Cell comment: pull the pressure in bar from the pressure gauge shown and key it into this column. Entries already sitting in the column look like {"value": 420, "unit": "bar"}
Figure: {"value": 5.2, "unit": "bar"}
